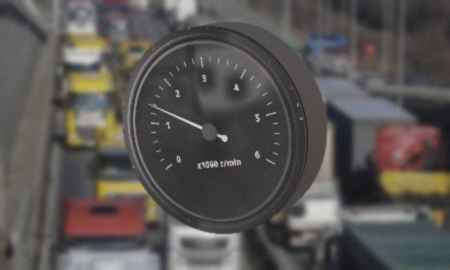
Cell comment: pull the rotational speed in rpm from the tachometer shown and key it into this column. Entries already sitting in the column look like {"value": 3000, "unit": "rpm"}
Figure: {"value": 1400, "unit": "rpm"}
